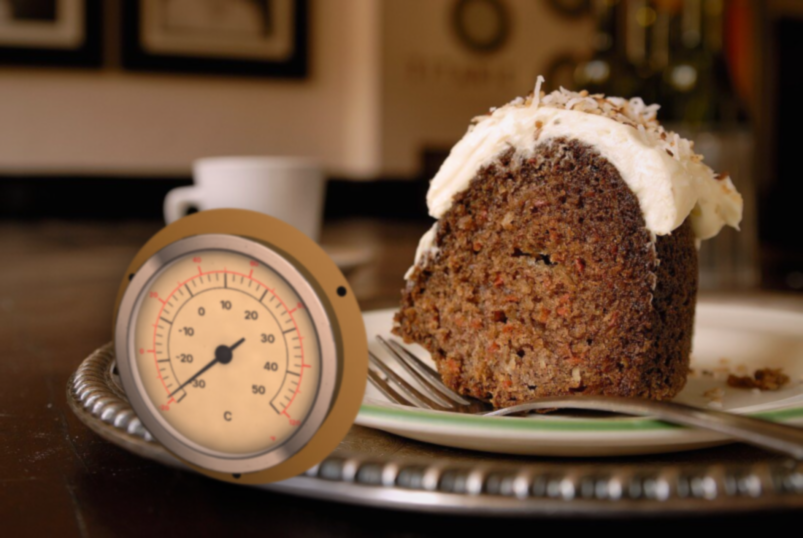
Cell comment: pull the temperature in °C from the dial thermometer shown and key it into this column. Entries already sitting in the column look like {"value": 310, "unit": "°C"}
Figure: {"value": -28, "unit": "°C"}
